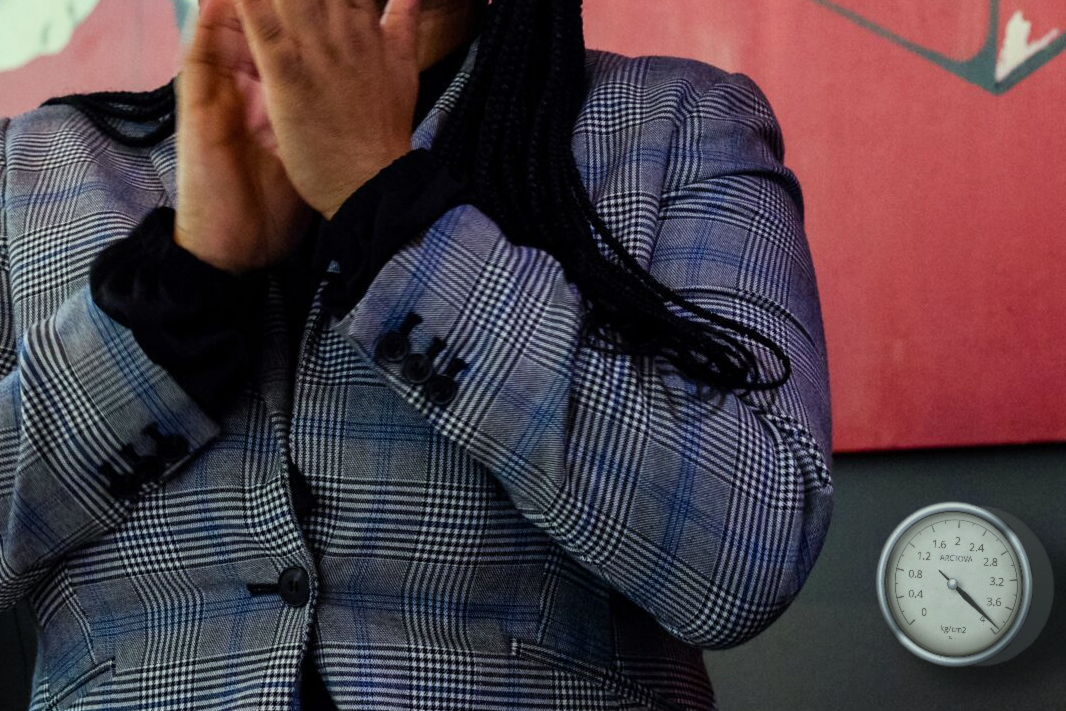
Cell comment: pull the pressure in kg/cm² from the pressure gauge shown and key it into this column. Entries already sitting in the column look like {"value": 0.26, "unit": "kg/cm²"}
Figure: {"value": 3.9, "unit": "kg/cm²"}
